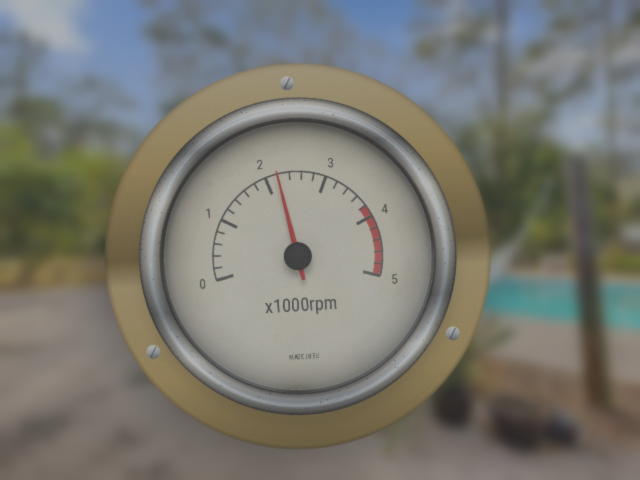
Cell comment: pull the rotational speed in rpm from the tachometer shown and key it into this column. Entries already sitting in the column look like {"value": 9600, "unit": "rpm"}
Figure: {"value": 2200, "unit": "rpm"}
